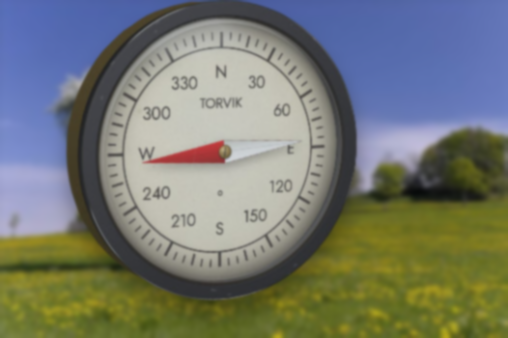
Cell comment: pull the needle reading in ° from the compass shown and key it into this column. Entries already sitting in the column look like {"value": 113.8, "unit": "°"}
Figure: {"value": 265, "unit": "°"}
